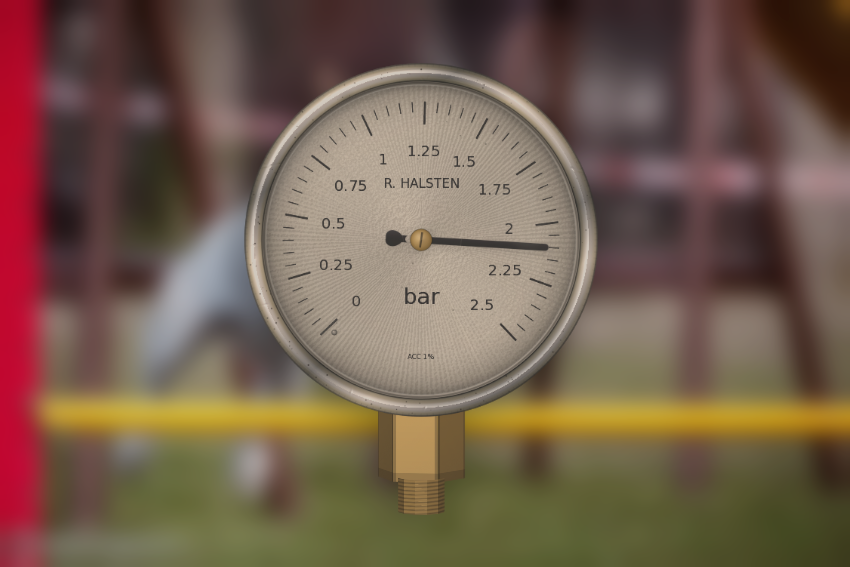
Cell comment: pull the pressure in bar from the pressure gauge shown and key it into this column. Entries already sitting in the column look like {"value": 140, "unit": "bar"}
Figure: {"value": 2.1, "unit": "bar"}
